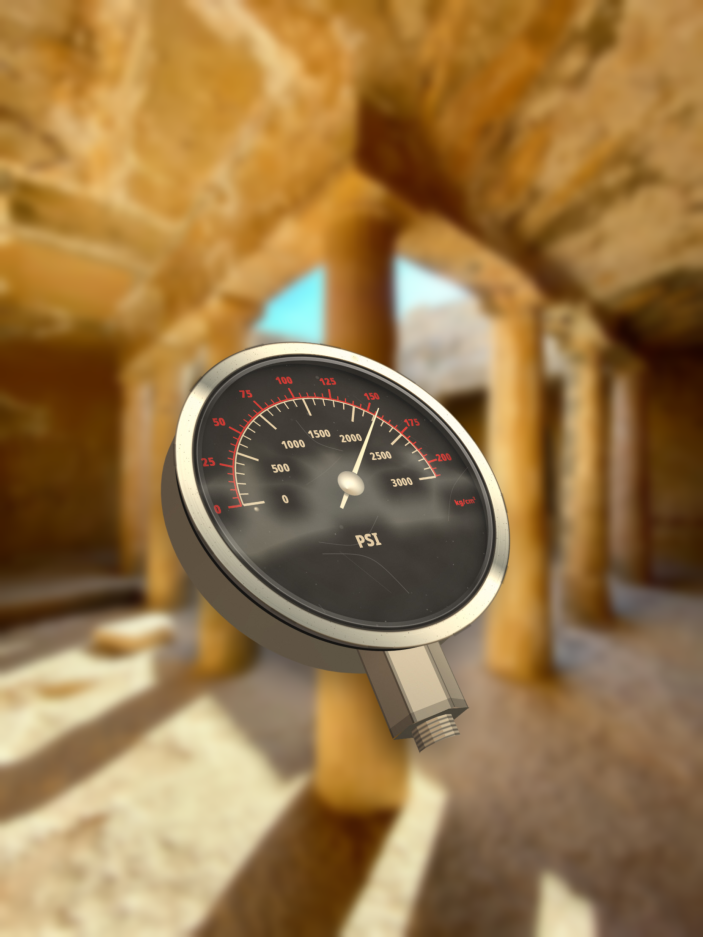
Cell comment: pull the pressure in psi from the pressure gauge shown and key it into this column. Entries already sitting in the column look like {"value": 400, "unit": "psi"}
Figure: {"value": 2200, "unit": "psi"}
